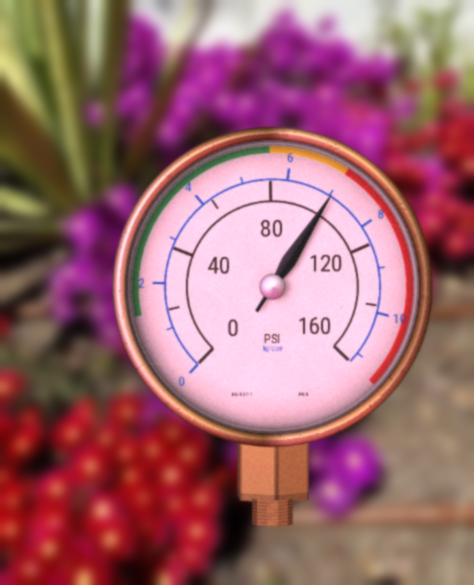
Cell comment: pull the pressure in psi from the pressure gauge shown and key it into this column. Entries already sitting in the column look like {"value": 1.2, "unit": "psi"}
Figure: {"value": 100, "unit": "psi"}
